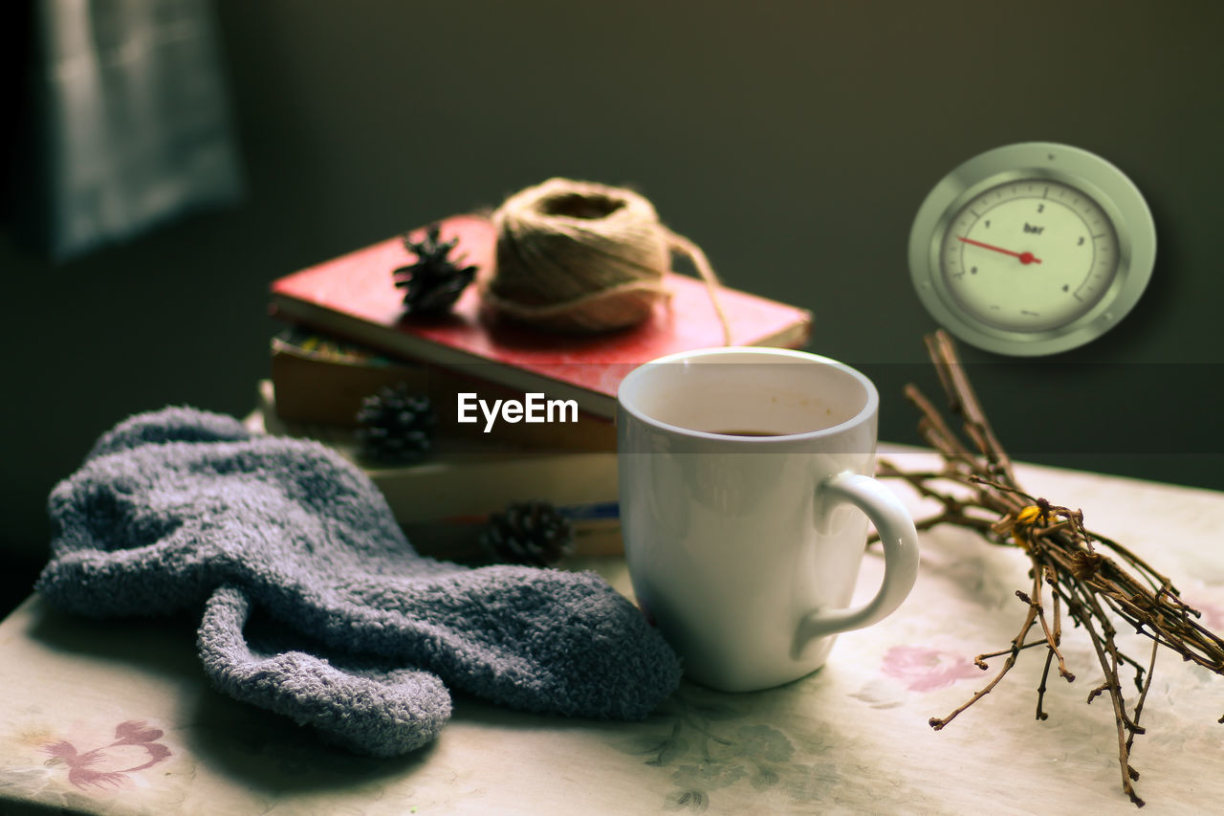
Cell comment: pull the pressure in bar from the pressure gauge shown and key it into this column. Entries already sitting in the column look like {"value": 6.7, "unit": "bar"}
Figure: {"value": 0.6, "unit": "bar"}
